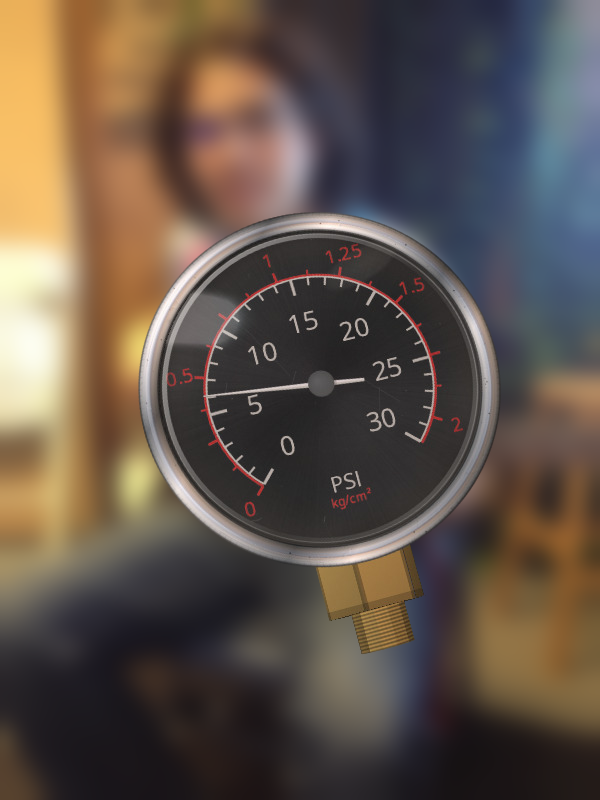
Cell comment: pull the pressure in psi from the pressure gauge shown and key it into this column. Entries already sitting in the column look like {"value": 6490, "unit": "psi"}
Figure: {"value": 6, "unit": "psi"}
